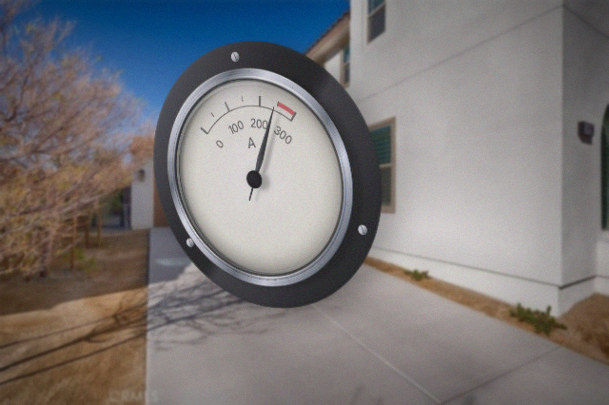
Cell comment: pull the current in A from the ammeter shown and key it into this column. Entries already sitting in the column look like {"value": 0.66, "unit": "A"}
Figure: {"value": 250, "unit": "A"}
